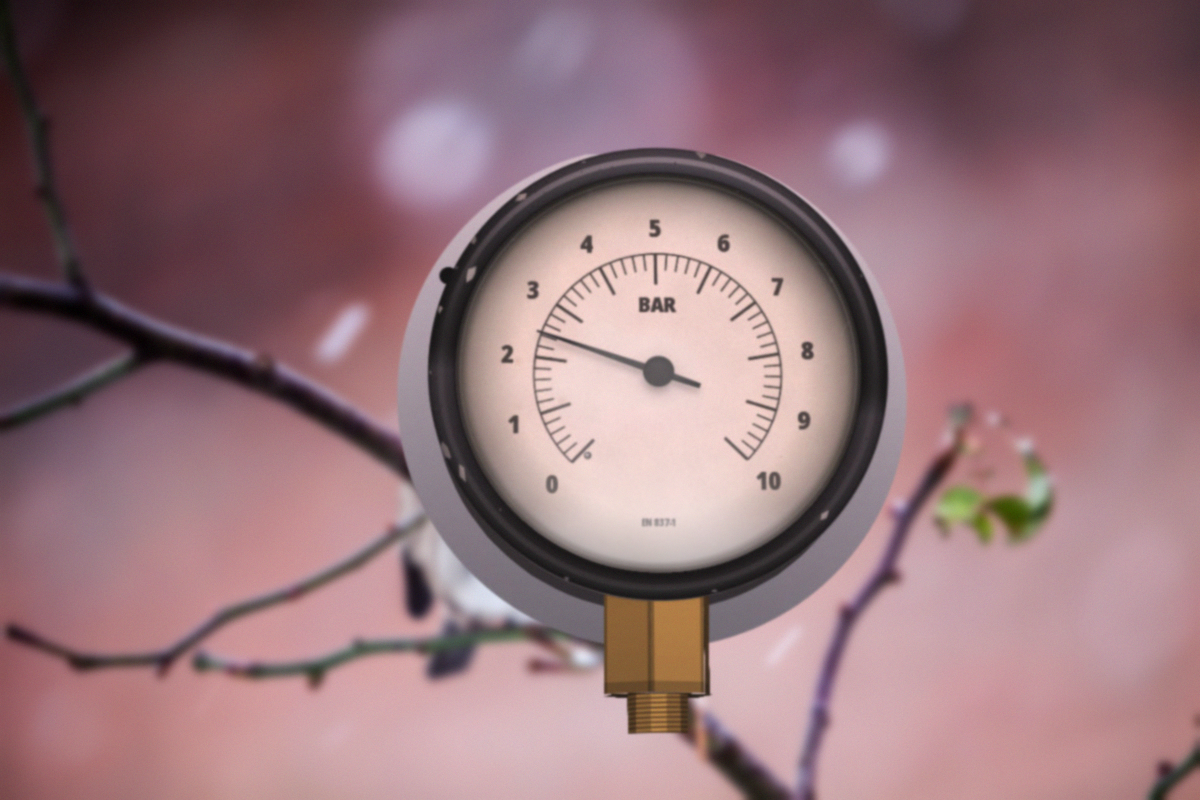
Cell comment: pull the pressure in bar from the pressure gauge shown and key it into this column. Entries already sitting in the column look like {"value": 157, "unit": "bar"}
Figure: {"value": 2.4, "unit": "bar"}
